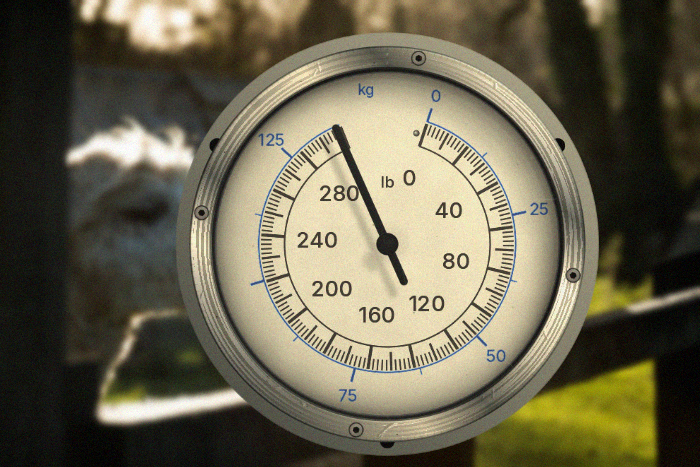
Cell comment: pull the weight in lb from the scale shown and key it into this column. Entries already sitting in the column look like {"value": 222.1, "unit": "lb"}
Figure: {"value": 298, "unit": "lb"}
